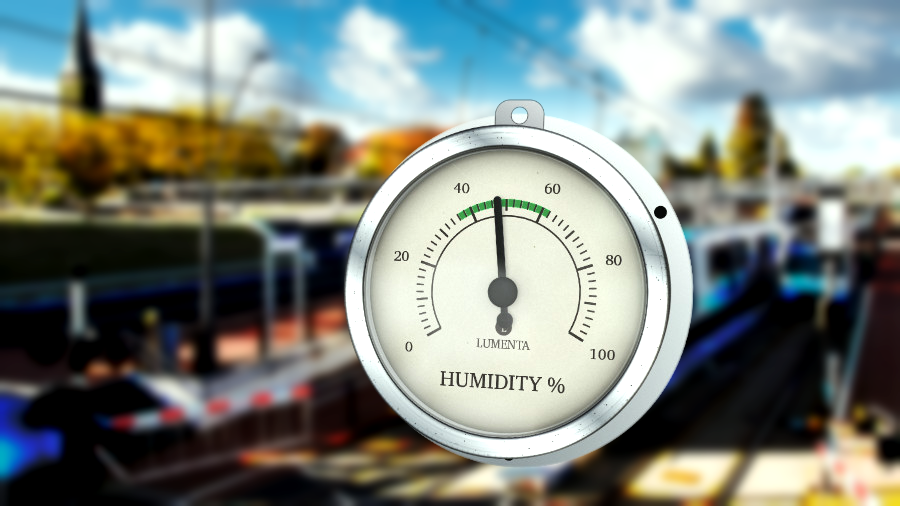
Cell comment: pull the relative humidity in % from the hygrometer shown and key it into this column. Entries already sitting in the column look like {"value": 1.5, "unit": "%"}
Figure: {"value": 48, "unit": "%"}
